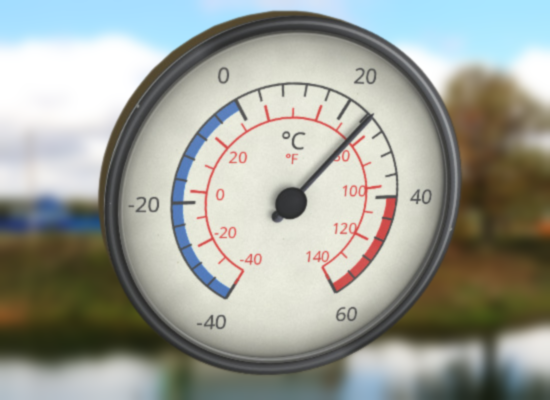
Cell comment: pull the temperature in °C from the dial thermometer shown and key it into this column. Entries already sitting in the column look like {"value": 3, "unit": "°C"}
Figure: {"value": 24, "unit": "°C"}
